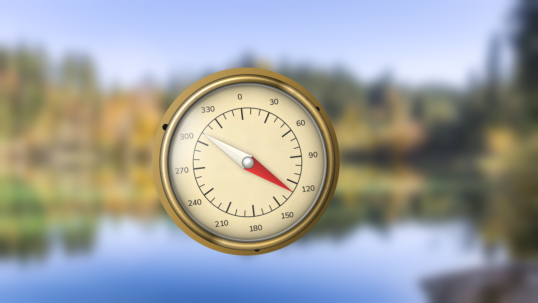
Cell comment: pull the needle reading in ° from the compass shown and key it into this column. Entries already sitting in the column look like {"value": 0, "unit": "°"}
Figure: {"value": 130, "unit": "°"}
